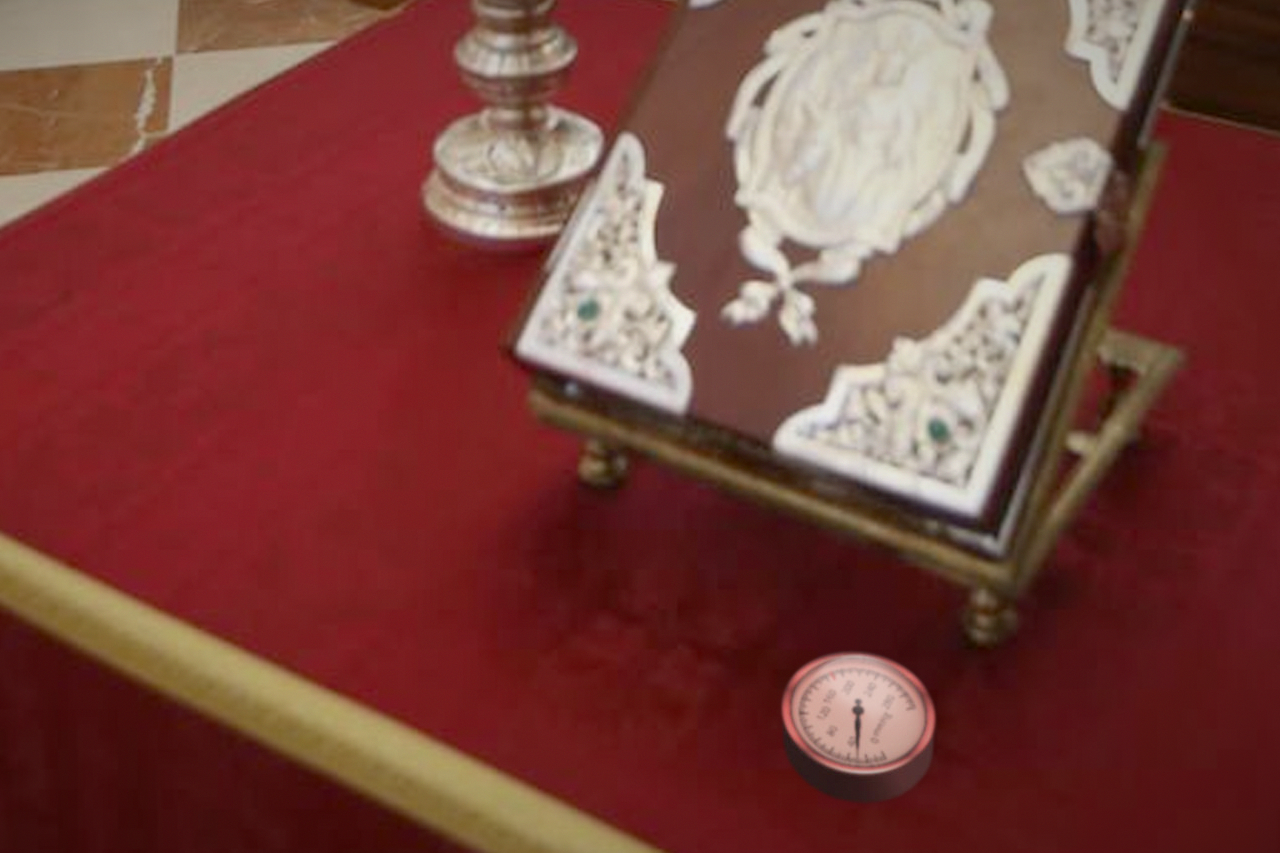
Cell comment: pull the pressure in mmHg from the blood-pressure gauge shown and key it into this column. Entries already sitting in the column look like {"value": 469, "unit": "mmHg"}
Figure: {"value": 30, "unit": "mmHg"}
